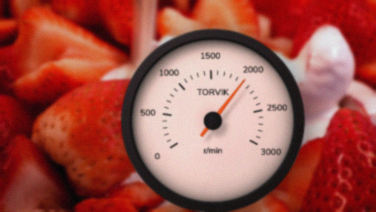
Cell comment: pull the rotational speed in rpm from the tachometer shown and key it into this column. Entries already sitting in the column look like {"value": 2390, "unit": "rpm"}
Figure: {"value": 2000, "unit": "rpm"}
